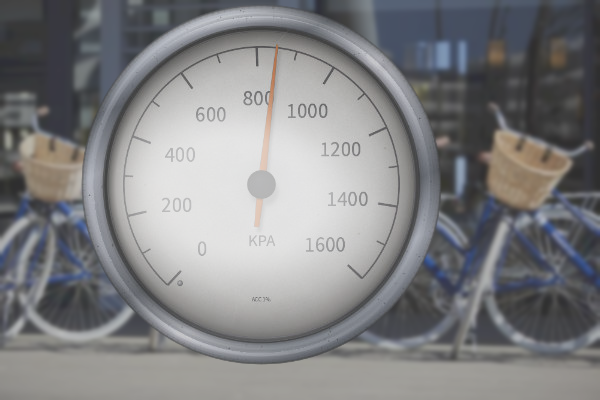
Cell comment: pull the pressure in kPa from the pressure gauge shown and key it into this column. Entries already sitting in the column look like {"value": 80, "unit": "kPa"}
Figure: {"value": 850, "unit": "kPa"}
